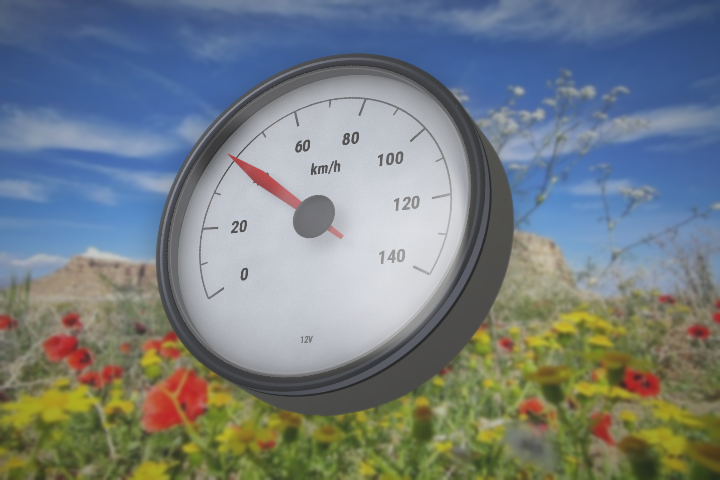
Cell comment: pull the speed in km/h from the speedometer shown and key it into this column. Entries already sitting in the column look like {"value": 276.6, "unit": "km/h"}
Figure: {"value": 40, "unit": "km/h"}
